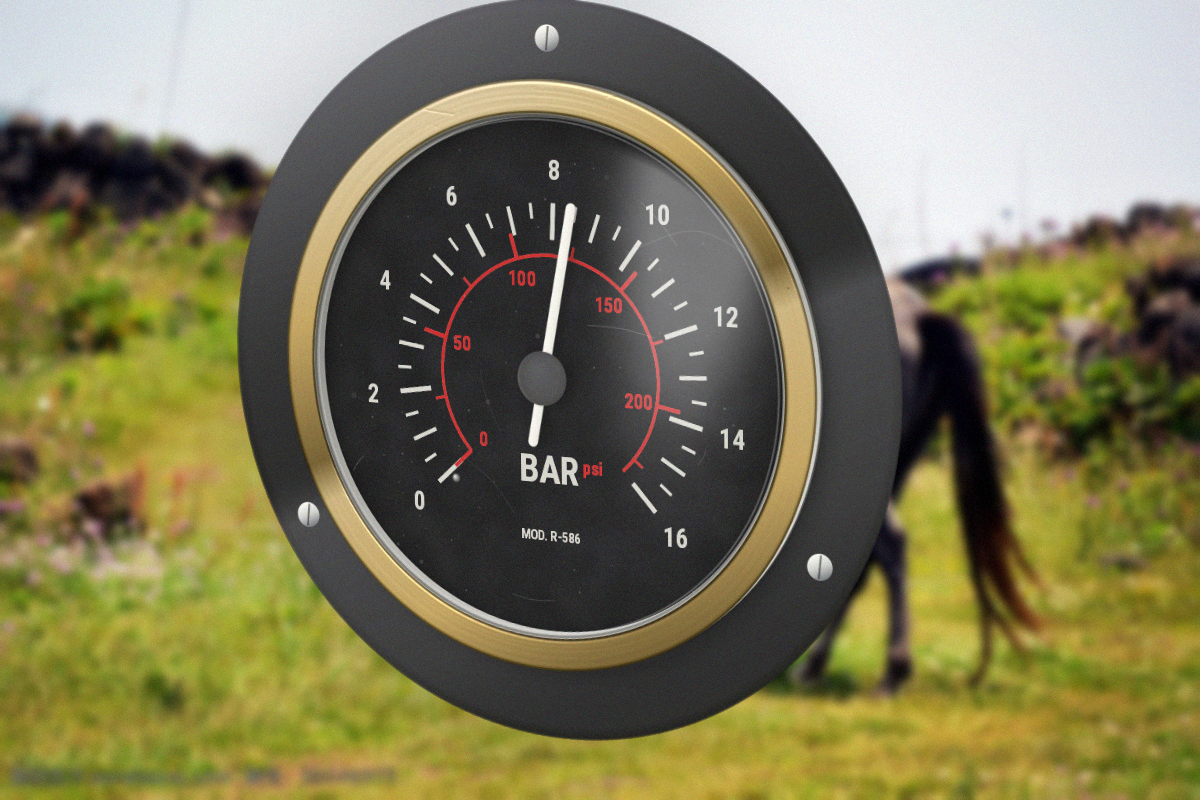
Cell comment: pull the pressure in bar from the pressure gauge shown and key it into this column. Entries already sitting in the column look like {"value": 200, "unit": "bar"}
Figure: {"value": 8.5, "unit": "bar"}
